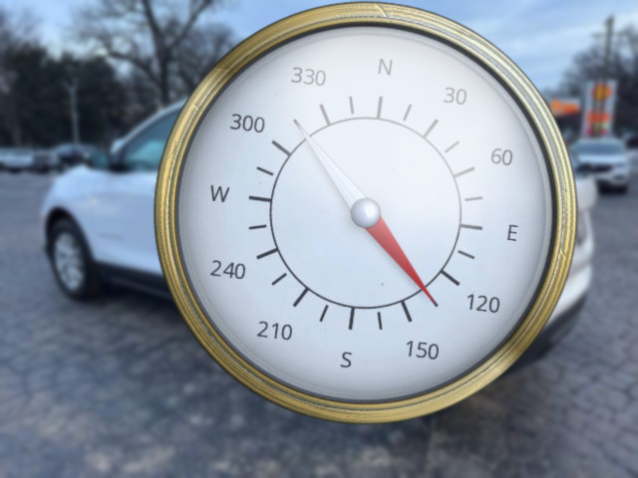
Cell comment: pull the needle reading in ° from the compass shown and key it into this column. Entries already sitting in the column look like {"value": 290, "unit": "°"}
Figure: {"value": 135, "unit": "°"}
